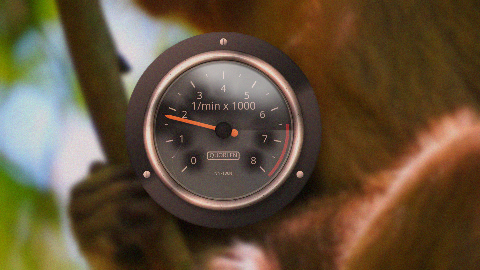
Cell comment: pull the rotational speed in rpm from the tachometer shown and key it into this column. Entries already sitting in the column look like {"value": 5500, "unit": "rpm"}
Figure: {"value": 1750, "unit": "rpm"}
